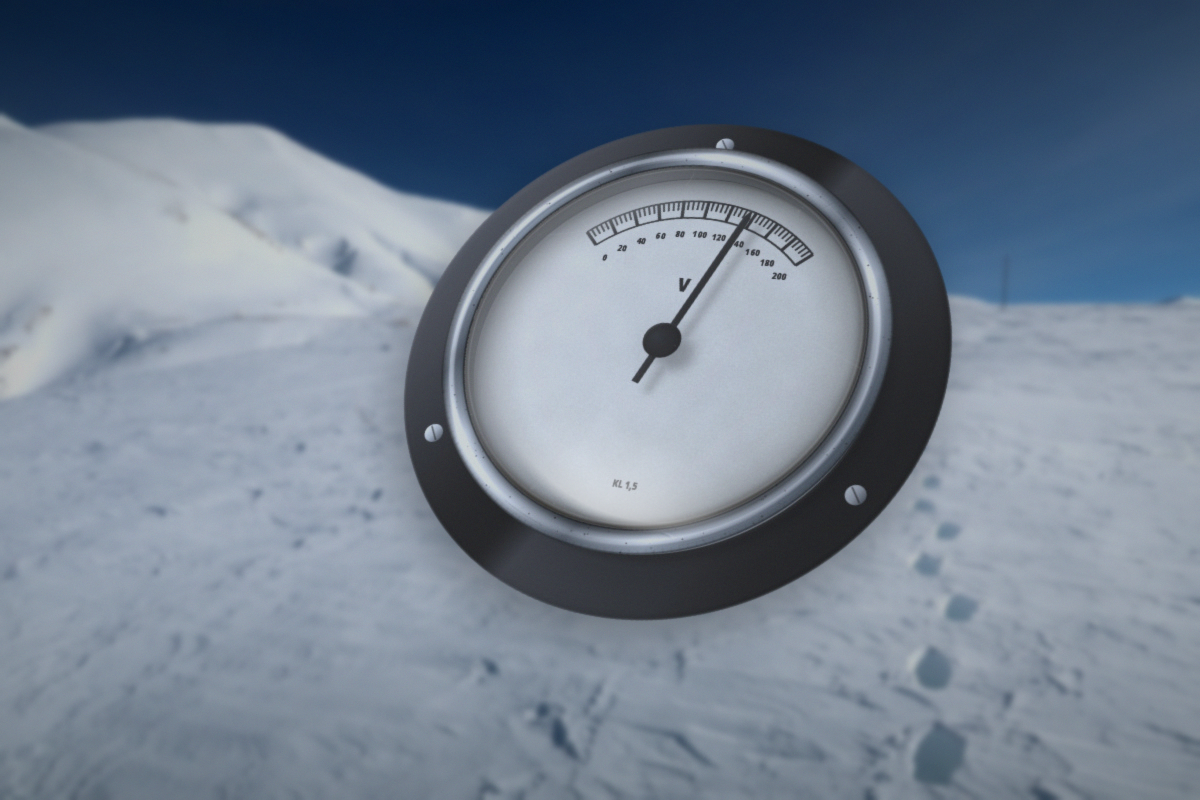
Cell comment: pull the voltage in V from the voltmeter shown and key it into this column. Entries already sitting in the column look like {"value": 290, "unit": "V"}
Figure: {"value": 140, "unit": "V"}
